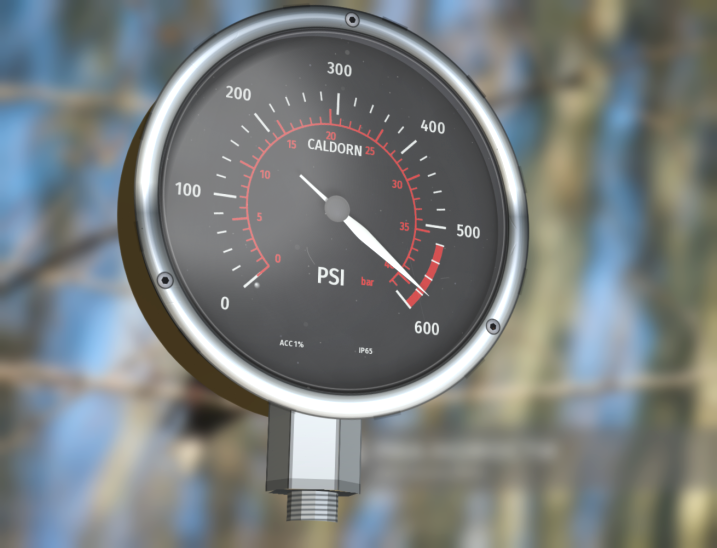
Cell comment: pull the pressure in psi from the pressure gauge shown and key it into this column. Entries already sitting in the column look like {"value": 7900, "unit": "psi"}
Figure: {"value": 580, "unit": "psi"}
